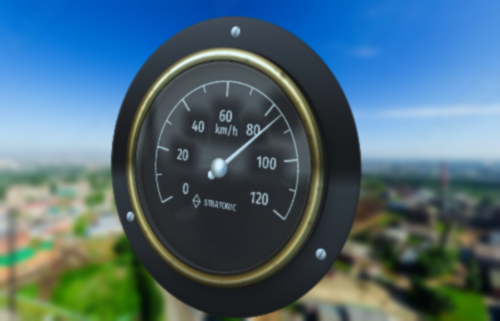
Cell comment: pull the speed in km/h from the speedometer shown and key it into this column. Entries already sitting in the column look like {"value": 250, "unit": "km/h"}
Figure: {"value": 85, "unit": "km/h"}
